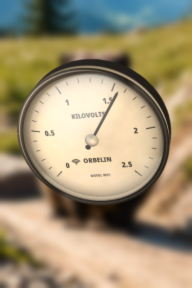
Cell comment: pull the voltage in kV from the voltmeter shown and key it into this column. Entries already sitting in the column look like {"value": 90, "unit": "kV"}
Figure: {"value": 1.55, "unit": "kV"}
